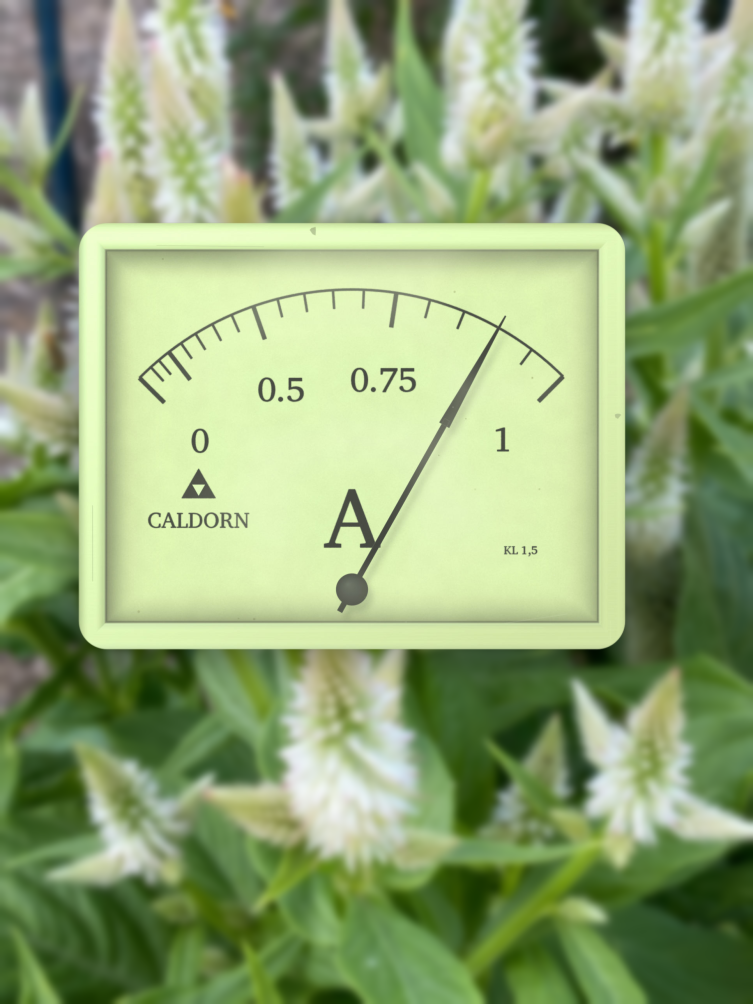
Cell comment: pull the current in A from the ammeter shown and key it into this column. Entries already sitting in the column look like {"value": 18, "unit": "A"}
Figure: {"value": 0.9, "unit": "A"}
